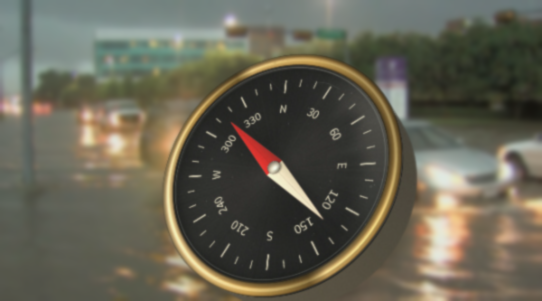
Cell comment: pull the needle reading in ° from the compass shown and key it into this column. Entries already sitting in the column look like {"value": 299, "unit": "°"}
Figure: {"value": 315, "unit": "°"}
